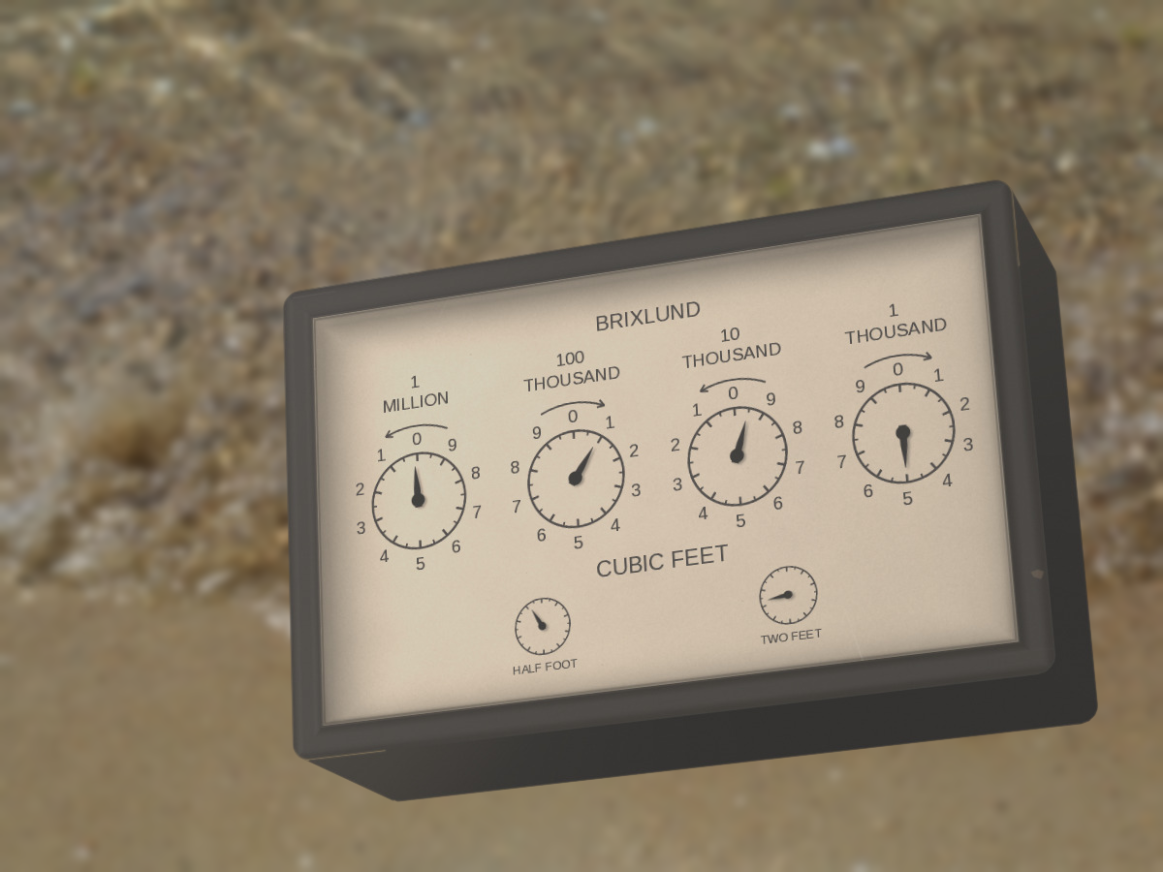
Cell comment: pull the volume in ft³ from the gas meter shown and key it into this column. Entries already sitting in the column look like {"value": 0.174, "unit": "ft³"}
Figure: {"value": 9500, "unit": "ft³"}
